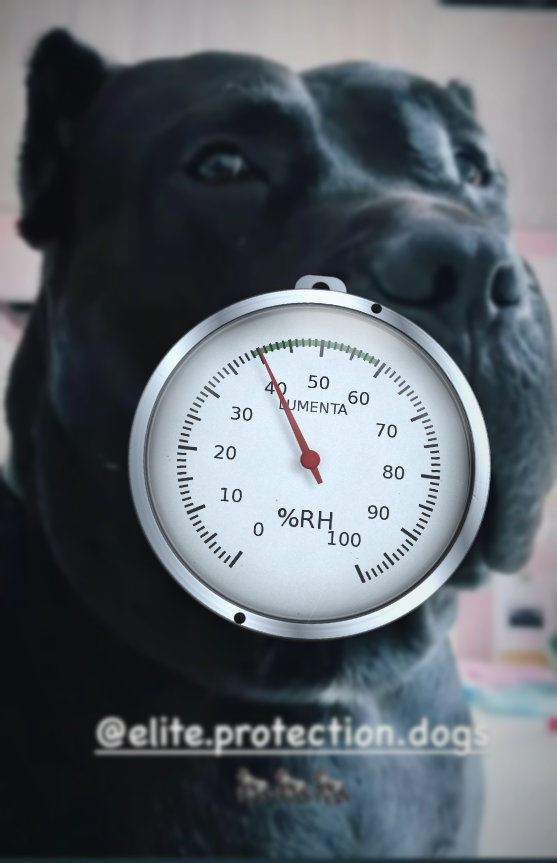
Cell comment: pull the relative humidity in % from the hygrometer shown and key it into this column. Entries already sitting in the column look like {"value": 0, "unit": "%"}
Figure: {"value": 40, "unit": "%"}
